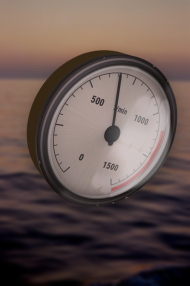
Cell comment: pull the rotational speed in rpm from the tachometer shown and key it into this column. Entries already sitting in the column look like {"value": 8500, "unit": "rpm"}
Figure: {"value": 650, "unit": "rpm"}
